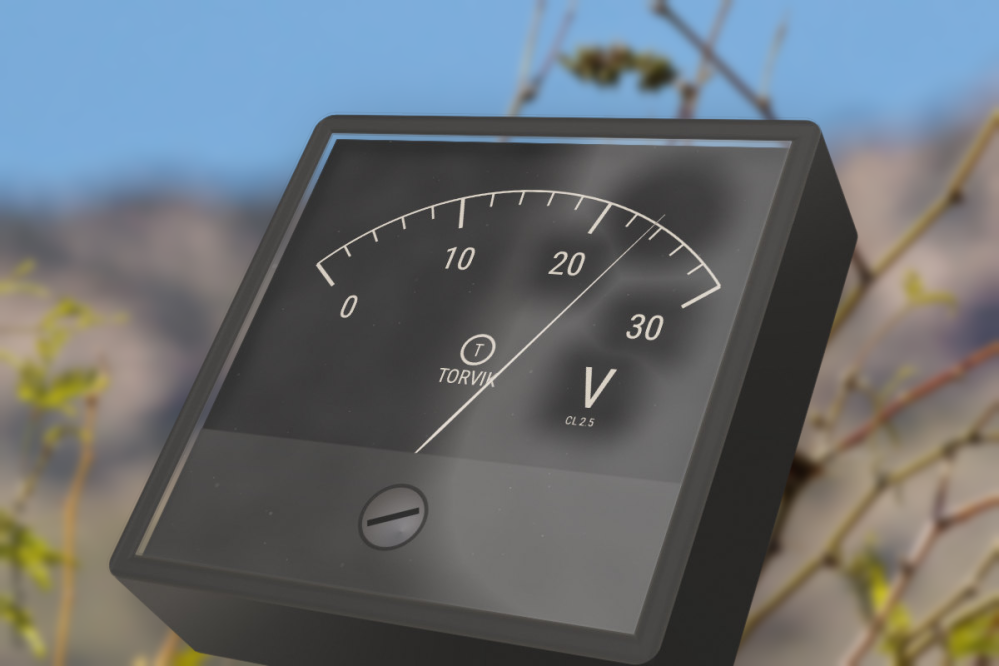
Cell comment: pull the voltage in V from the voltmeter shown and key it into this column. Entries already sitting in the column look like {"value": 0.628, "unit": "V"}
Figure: {"value": 24, "unit": "V"}
